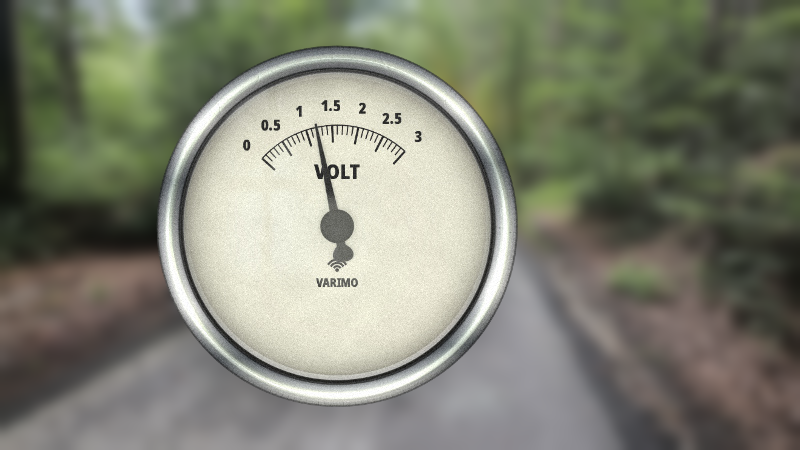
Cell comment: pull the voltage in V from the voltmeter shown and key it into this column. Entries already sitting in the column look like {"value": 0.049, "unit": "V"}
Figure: {"value": 1.2, "unit": "V"}
